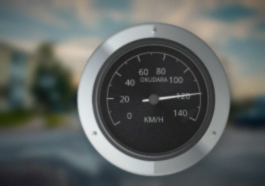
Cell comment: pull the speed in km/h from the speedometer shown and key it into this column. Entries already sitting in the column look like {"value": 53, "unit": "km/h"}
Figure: {"value": 120, "unit": "km/h"}
